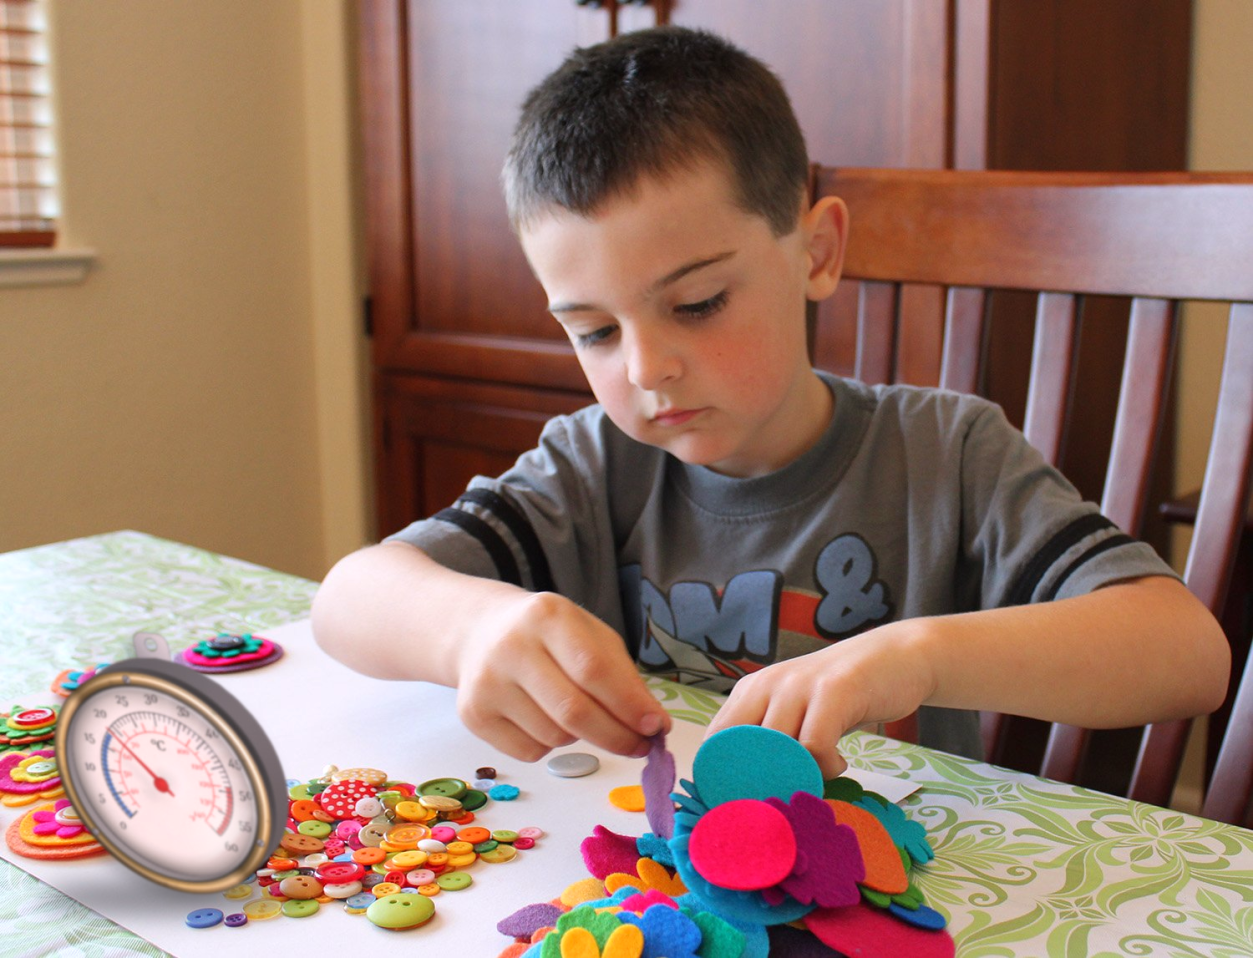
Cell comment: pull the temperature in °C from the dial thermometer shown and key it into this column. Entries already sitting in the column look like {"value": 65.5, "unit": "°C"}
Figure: {"value": 20, "unit": "°C"}
